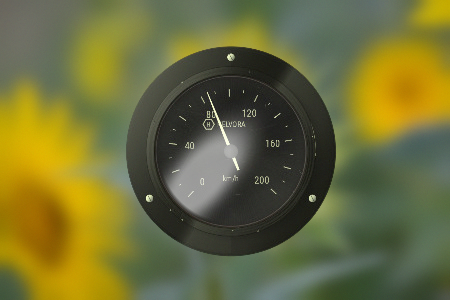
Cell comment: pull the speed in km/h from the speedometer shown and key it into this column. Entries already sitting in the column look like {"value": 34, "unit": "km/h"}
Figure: {"value": 85, "unit": "km/h"}
